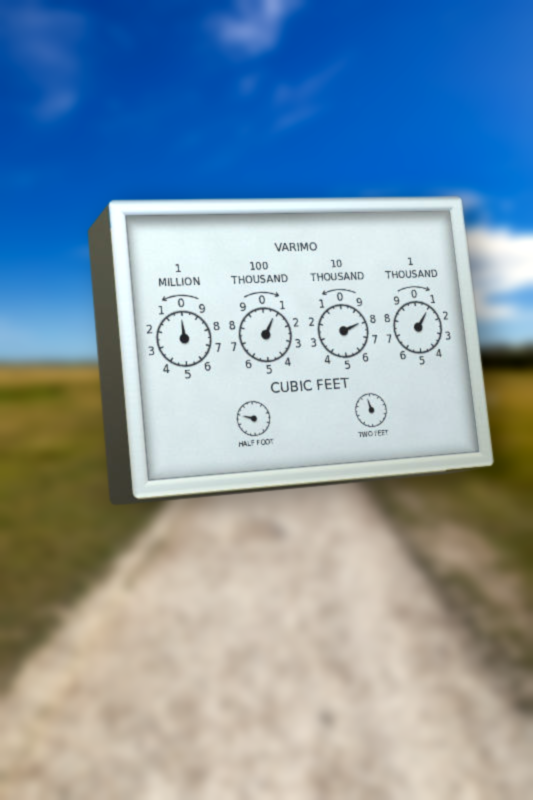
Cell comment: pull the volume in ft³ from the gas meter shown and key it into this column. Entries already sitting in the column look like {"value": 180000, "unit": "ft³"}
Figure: {"value": 8100, "unit": "ft³"}
